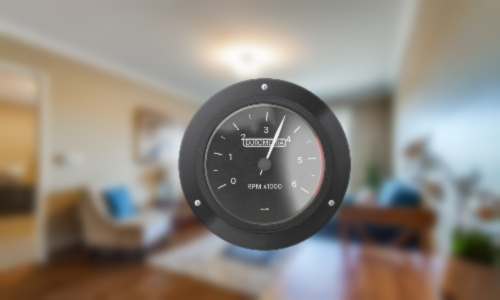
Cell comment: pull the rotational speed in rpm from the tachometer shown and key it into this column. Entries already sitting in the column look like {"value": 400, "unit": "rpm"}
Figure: {"value": 3500, "unit": "rpm"}
